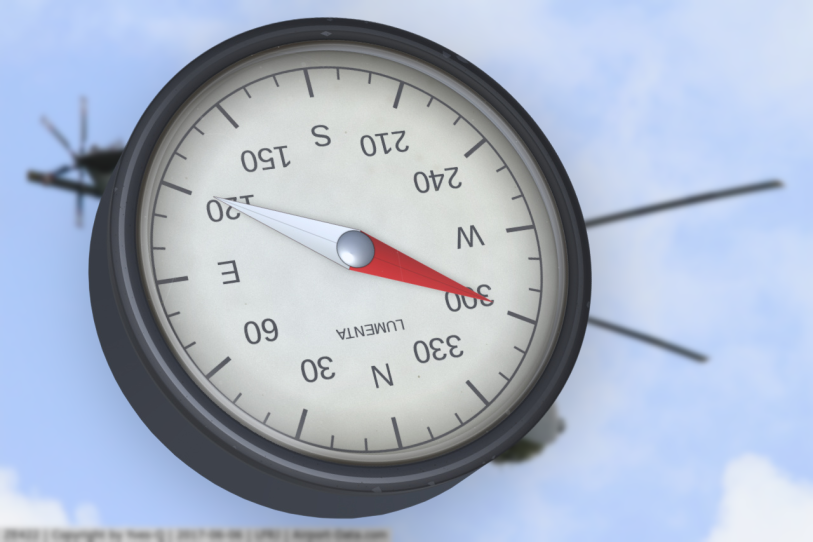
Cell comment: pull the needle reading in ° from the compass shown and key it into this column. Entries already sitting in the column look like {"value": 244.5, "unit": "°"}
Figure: {"value": 300, "unit": "°"}
